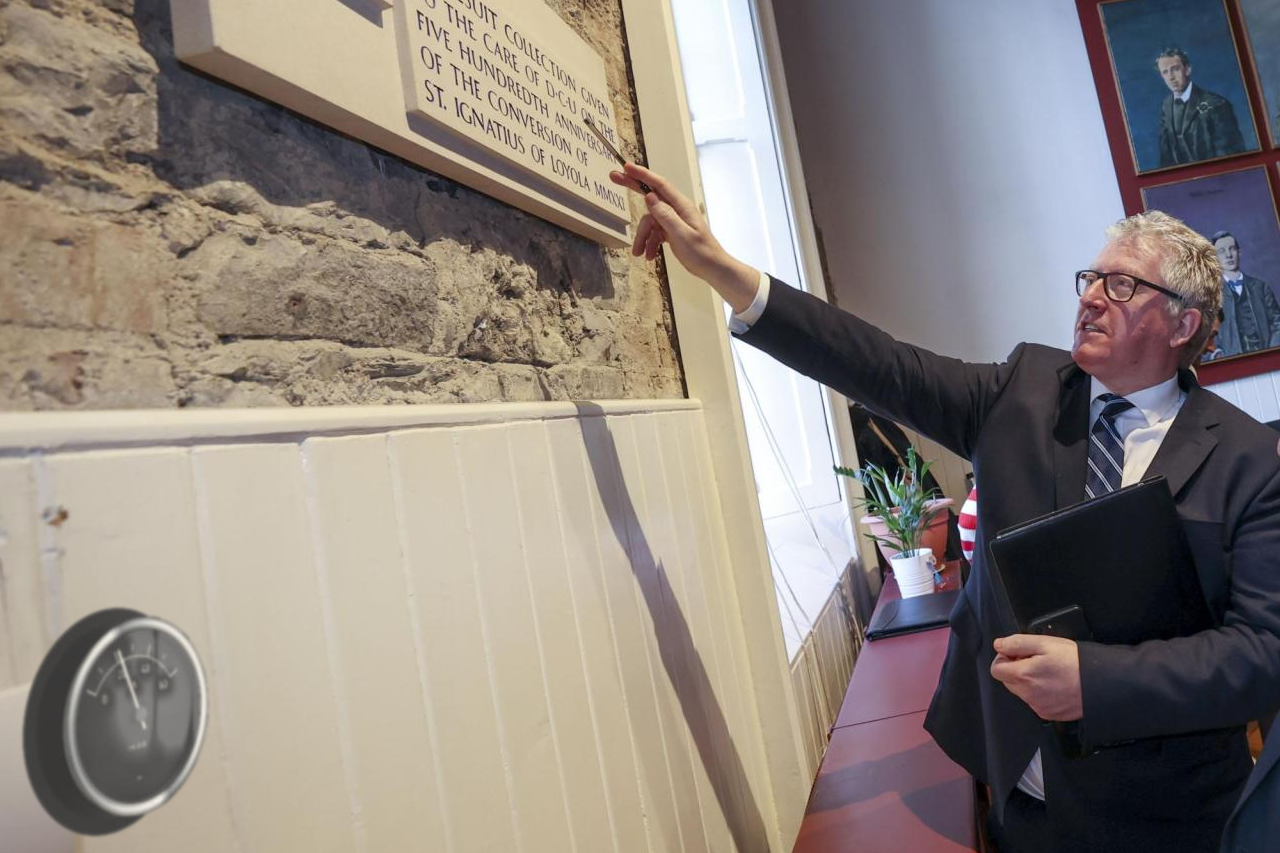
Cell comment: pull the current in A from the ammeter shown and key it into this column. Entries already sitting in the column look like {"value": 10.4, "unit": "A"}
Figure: {"value": 20, "unit": "A"}
